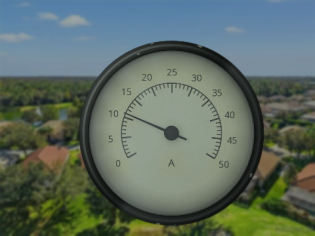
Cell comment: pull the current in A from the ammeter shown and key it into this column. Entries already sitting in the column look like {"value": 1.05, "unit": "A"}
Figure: {"value": 11, "unit": "A"}
